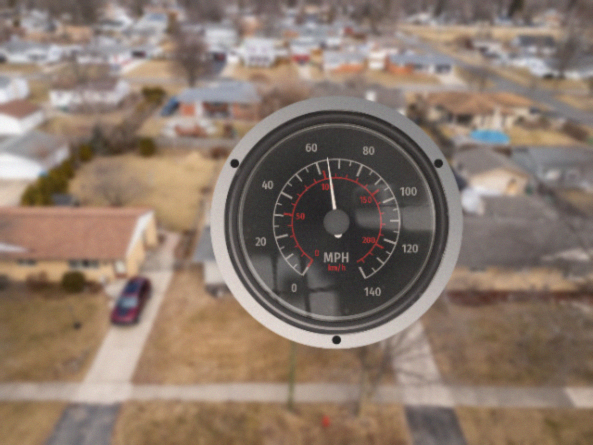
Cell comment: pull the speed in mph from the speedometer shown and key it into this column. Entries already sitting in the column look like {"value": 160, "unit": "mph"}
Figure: {"value": 65, "unit": "mph"}
